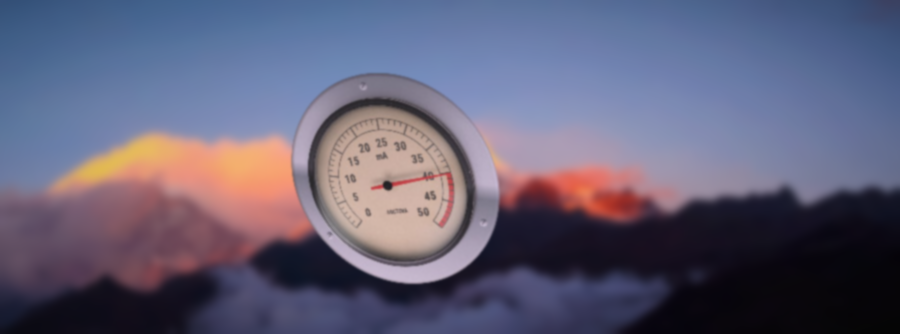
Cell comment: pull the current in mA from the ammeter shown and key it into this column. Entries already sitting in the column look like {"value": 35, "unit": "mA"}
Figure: {"value": 40, "unit": "mA"}
